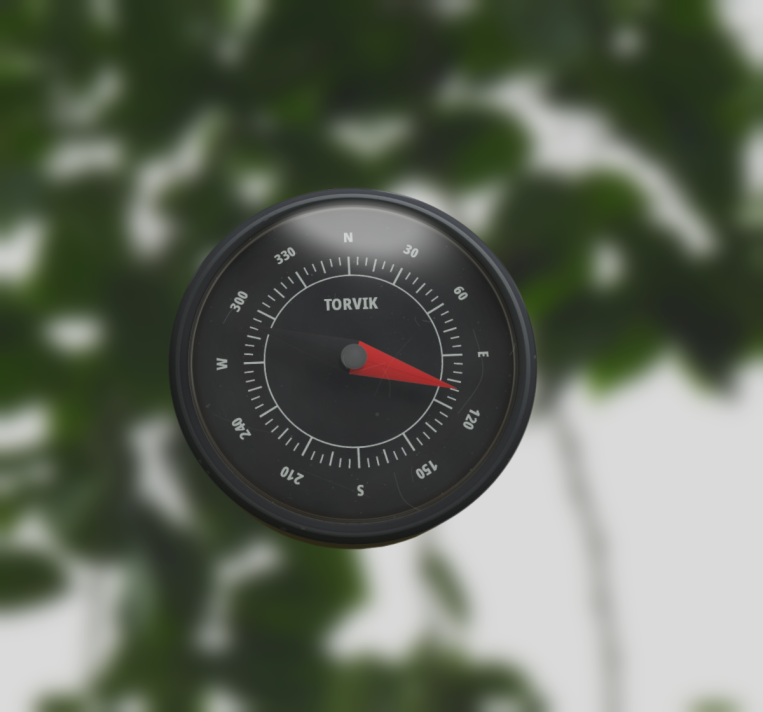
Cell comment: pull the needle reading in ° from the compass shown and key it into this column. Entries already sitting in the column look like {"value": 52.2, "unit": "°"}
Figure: {"value": 110, "unit": "°"}
